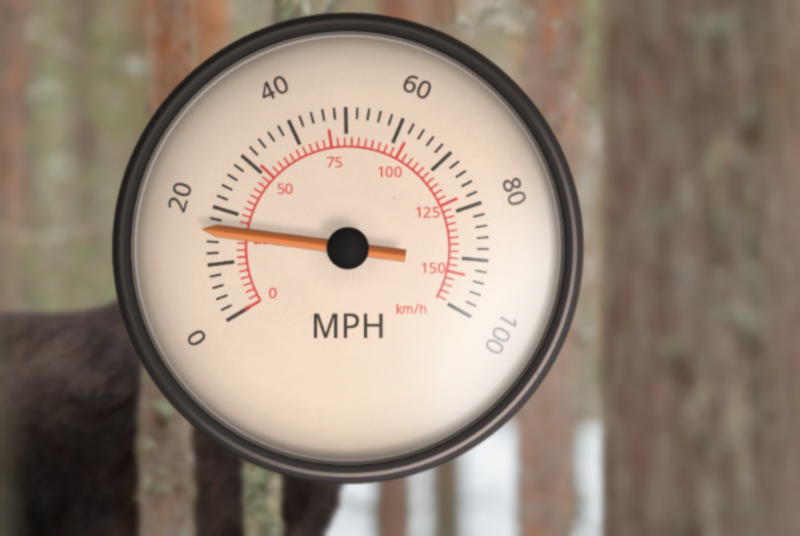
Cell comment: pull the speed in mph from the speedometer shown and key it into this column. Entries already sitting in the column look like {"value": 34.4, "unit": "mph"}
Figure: {"value": 16, "unit": "mph"}
